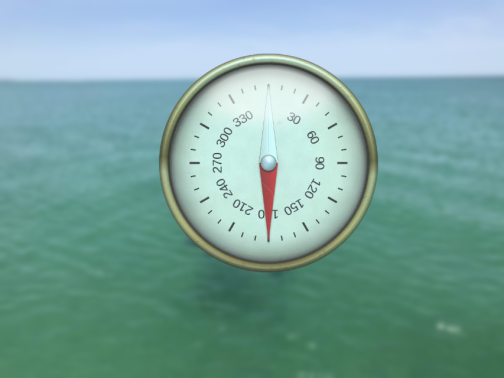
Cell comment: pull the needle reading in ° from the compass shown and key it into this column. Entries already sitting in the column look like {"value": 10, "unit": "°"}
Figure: {"value": 180, "unit": "°"}
